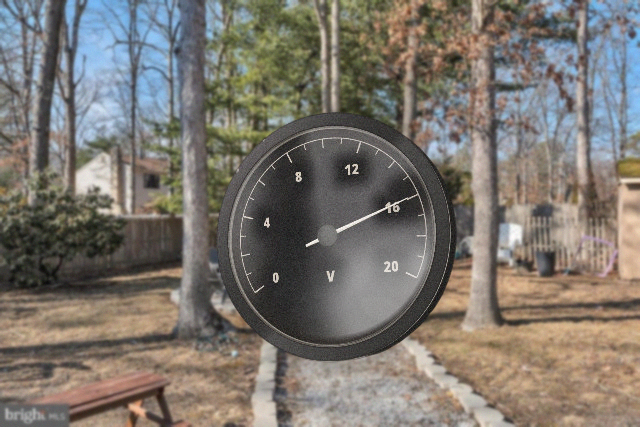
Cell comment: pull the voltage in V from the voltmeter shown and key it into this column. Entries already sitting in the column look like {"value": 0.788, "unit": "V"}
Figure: {"value": 16, "unit": "V"}
